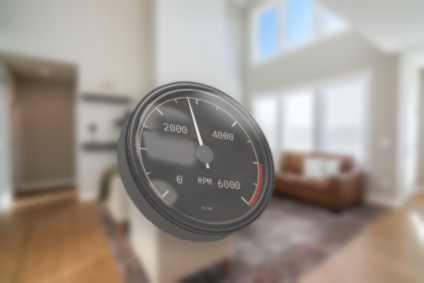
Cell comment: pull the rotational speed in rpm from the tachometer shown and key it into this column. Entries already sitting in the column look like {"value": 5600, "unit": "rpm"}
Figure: {"value": 2750, "unit": "rpm"}
